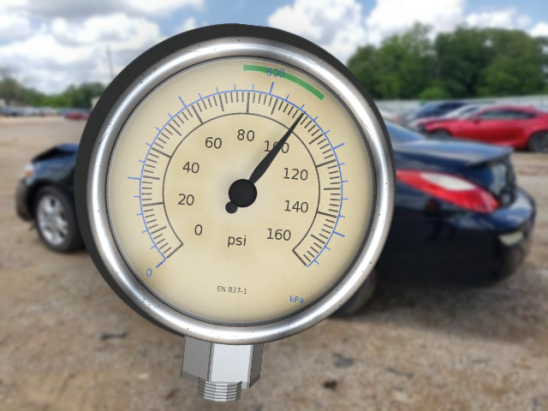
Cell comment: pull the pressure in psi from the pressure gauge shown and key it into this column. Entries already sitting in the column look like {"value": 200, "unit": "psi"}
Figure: {"value": 100, "unit": "psi"}
